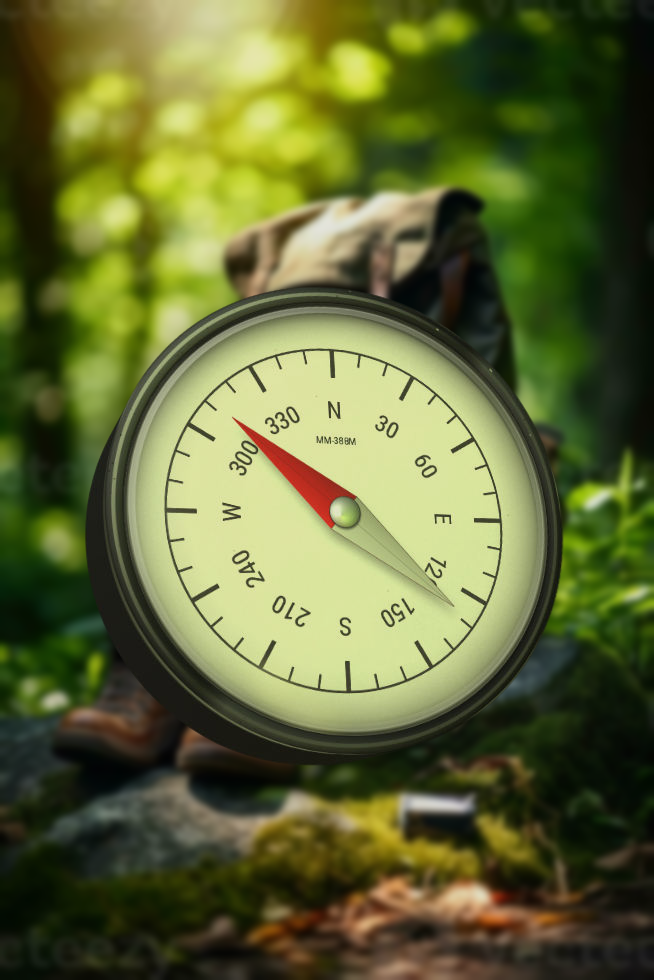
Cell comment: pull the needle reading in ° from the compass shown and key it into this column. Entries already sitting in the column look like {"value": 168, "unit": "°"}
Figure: {"value": 310, "unit": "°"}
